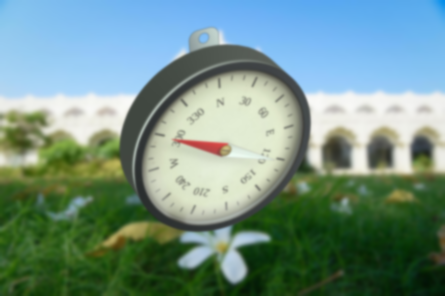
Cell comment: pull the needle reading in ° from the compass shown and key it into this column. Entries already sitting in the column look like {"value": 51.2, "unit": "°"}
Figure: {"value": 300, "unit": "°"}
